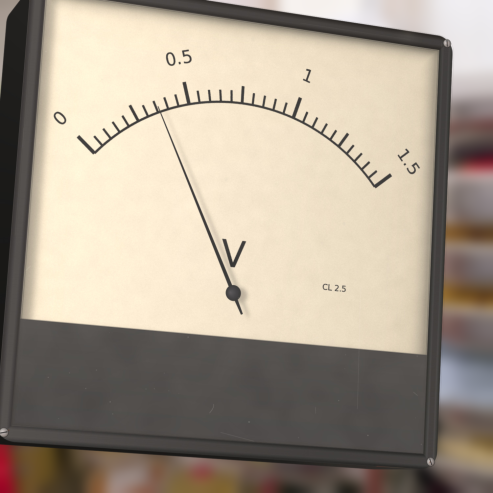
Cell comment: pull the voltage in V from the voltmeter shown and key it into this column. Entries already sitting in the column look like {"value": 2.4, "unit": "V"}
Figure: {"value": 0.35, "unit": "V"}
